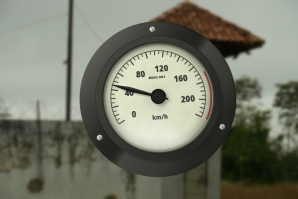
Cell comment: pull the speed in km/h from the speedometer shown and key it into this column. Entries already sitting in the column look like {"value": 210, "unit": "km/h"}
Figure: {"value": 45, "unit": "km/h"}
